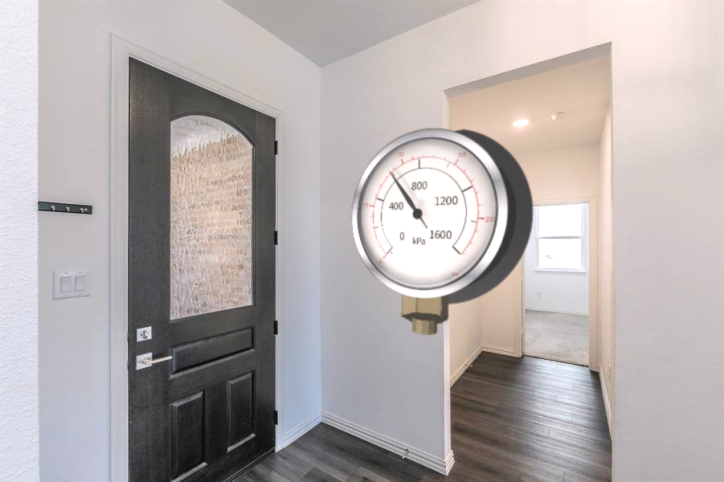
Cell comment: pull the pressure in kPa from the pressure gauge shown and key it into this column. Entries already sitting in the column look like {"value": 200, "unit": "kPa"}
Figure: {"value": 600, "unit": "kPa"}
